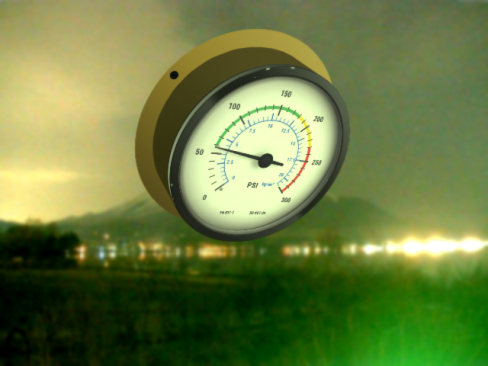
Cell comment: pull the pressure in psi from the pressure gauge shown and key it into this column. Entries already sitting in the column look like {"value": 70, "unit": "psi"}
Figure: {"value": 60, "unit": "psi"}
